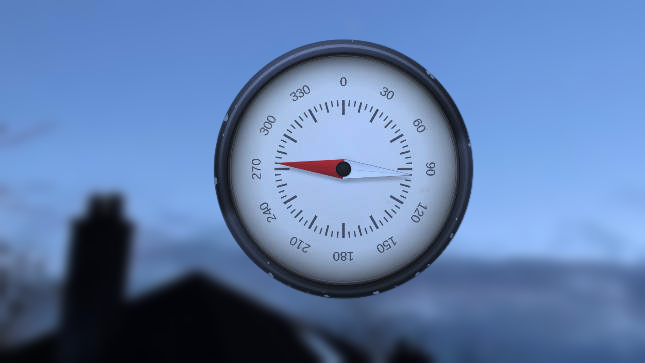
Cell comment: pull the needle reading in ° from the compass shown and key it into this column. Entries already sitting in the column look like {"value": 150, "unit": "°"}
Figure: {"value": 275, "unit": "°"}
